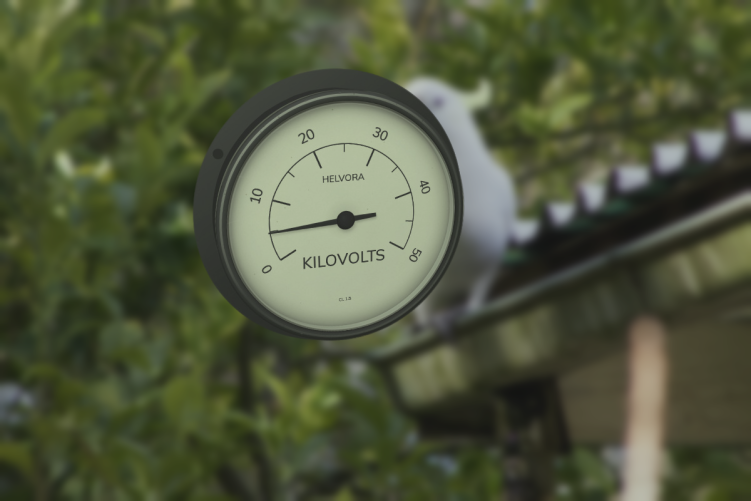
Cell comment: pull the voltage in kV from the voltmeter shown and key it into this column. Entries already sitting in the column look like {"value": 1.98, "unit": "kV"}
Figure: {"value": 5, "unit": "kV"}
